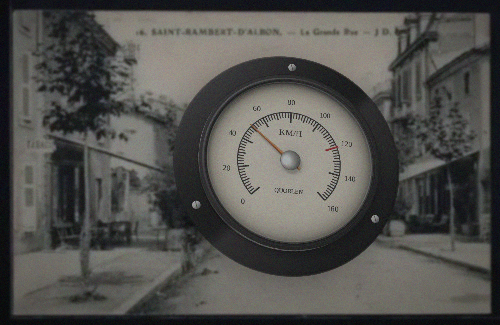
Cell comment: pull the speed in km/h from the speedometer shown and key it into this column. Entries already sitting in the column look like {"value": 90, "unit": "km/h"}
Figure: {"value": 50, "unit": "km/h"}
